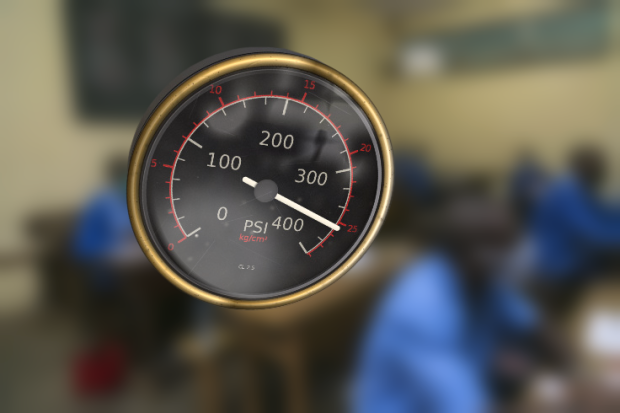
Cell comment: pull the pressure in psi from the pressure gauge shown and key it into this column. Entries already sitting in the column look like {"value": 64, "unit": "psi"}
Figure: {"value": 360, "unit": "psi"}
